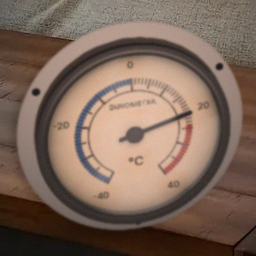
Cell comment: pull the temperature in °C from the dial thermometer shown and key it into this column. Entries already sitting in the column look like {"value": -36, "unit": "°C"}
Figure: {"value": 20, "unit": "°C"}
